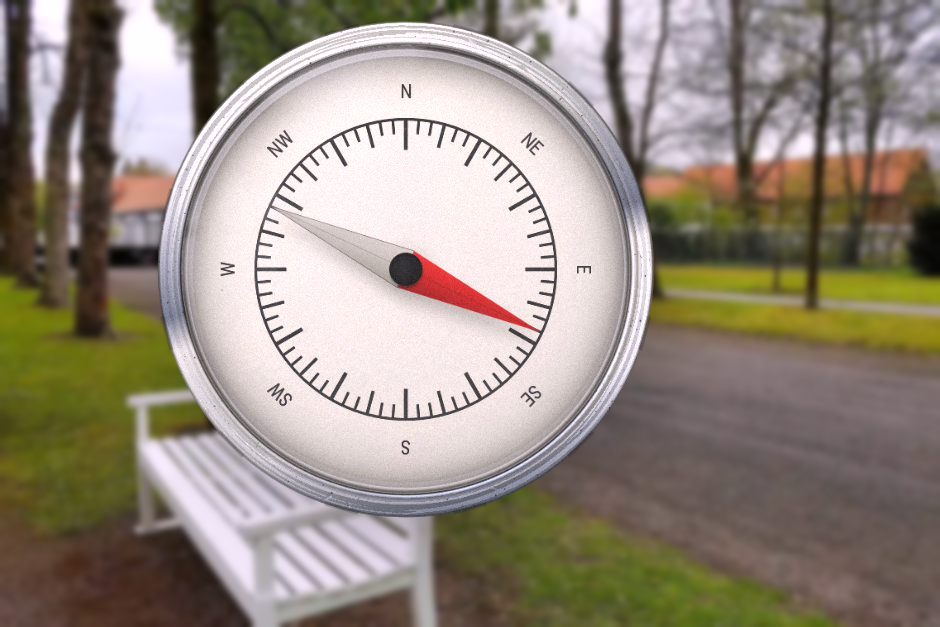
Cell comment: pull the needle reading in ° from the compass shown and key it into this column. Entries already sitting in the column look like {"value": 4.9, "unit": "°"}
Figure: {"value": 115, "unit": "°"}
